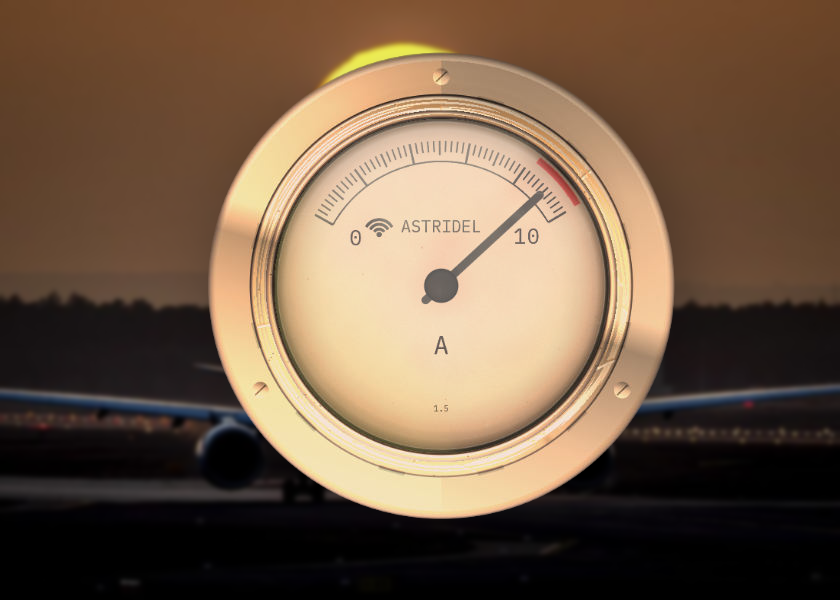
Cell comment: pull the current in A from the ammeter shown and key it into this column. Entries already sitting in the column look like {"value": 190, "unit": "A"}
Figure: {"value": 9, "unit": "A"}
